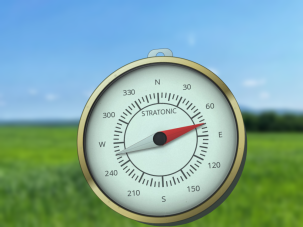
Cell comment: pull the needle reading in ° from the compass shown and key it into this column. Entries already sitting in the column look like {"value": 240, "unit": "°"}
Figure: {"value": 75, "unit": "°"}
